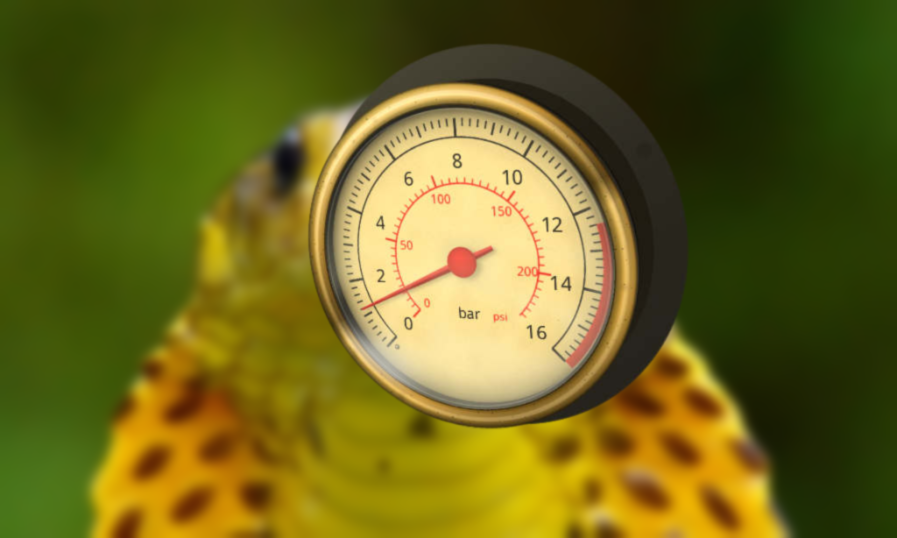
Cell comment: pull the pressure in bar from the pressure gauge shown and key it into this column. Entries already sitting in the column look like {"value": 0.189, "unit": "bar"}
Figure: {"value": 1.2, "unit": "bar"}
